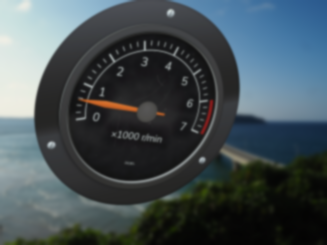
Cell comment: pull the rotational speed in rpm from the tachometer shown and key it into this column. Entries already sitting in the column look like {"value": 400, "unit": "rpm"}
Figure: {"value": 600, "unit": "rpm"}
